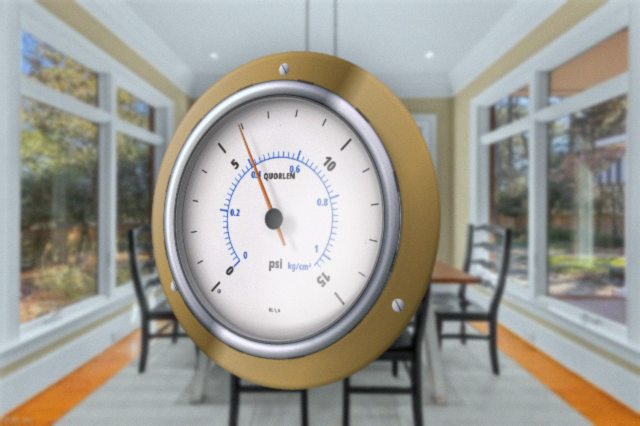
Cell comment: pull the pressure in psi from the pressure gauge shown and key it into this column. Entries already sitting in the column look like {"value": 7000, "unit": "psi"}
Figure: {"value": 6, "unit": "psi"}
